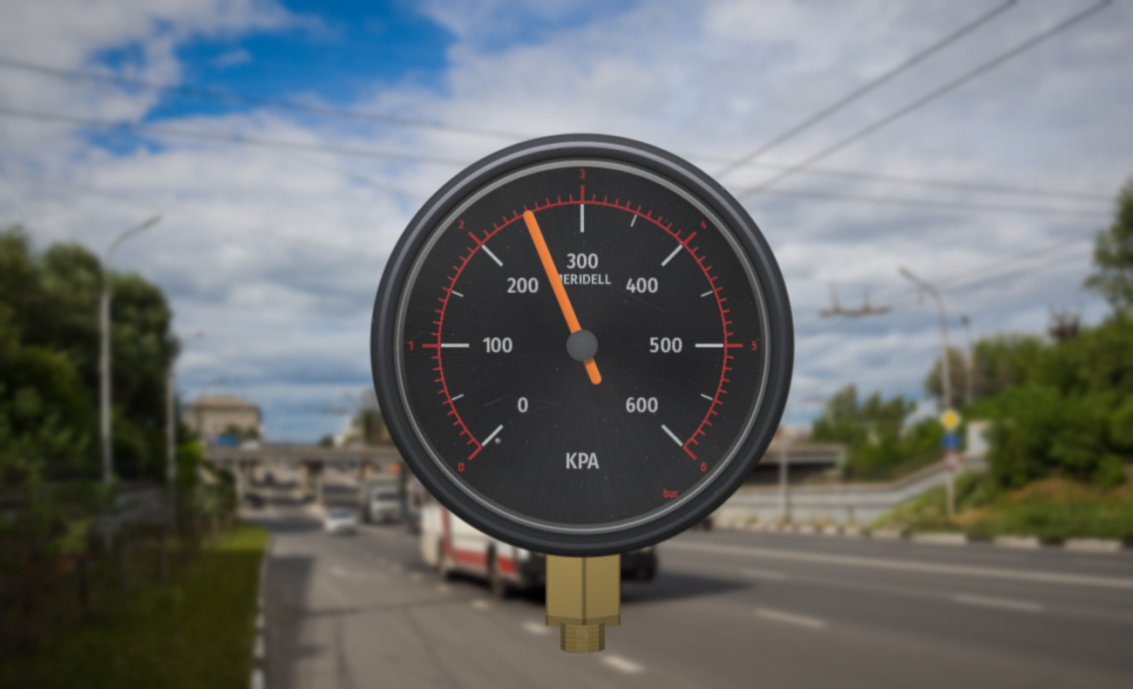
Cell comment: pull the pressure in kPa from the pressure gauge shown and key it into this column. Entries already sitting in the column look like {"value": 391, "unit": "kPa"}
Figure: {"value": 250, "unit": "kPa"}
